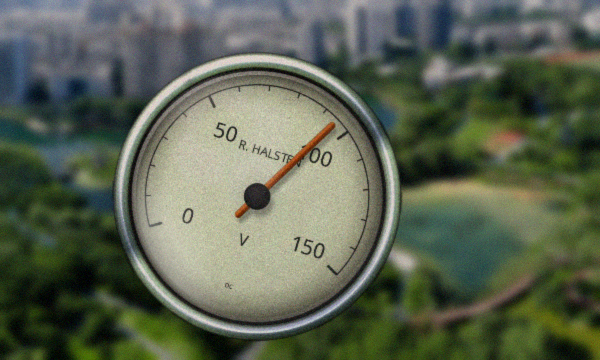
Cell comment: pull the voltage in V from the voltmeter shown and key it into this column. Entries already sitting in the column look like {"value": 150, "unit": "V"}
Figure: {"value": 95, "unit": "V"}
